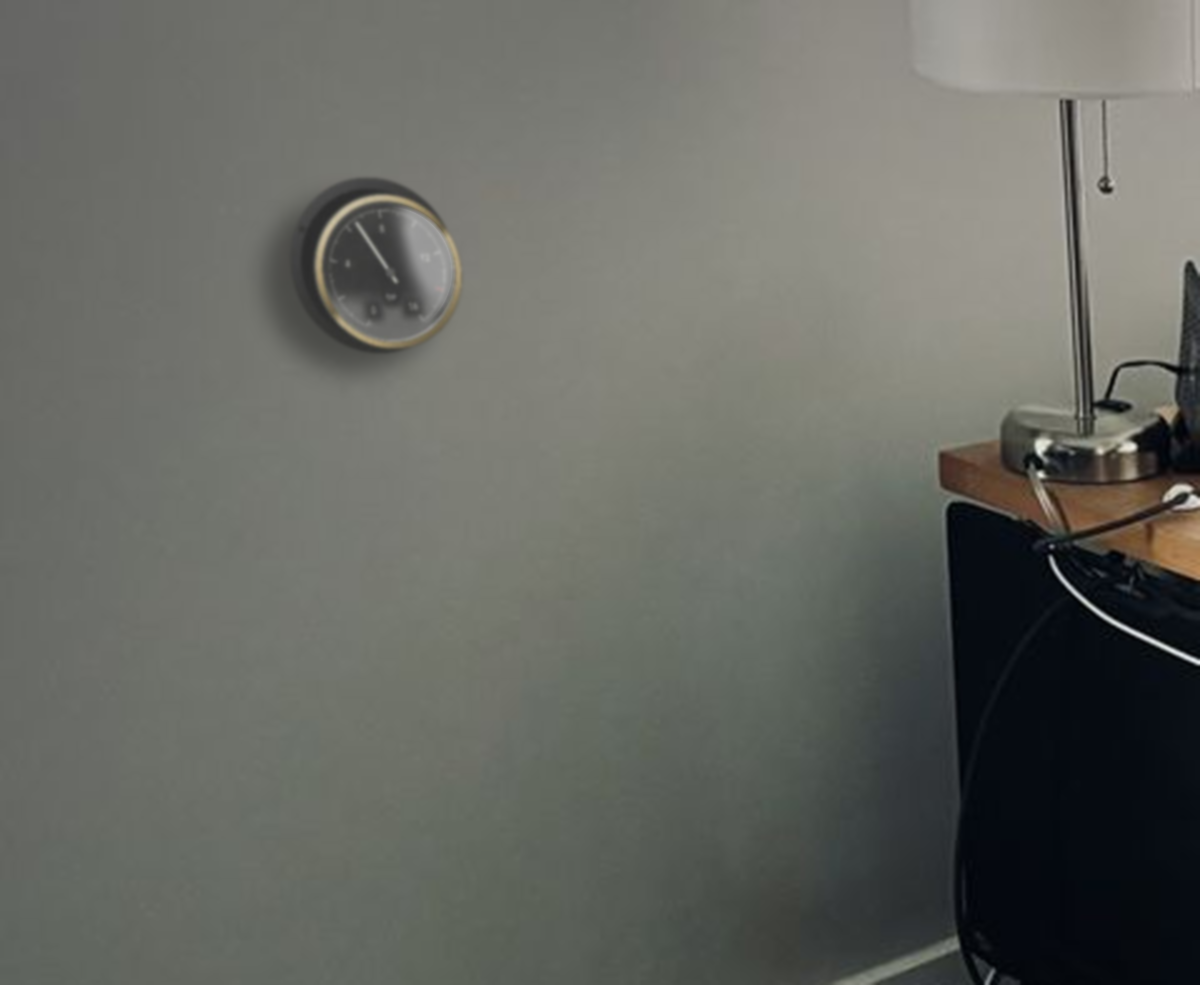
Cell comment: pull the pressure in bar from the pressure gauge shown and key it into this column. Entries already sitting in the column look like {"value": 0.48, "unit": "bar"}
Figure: {"value": 6.5, "unit": "bar"}
